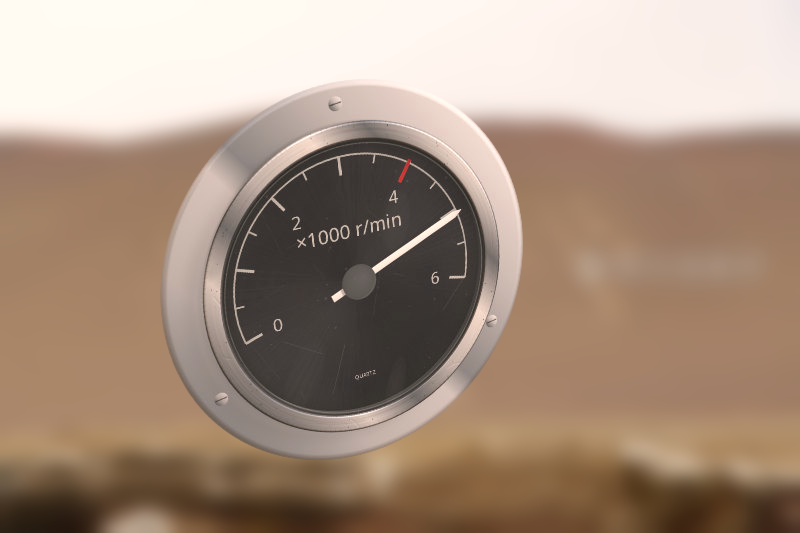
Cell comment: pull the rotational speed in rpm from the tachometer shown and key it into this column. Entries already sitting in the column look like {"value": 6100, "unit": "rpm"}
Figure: {"value": 5000, "unit": "rpm"}
